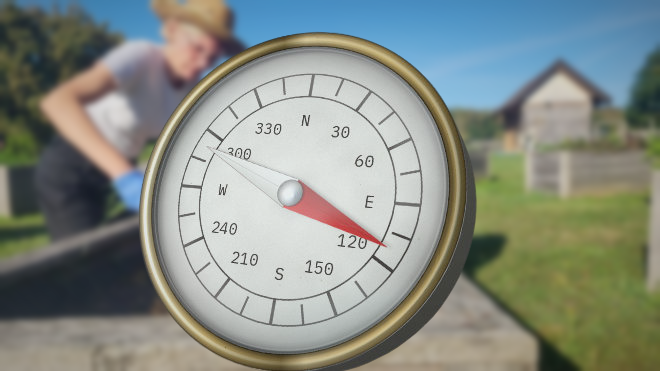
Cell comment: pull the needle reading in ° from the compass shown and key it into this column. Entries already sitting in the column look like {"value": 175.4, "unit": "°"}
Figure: {"value": 112.5, "unit": "°"}
